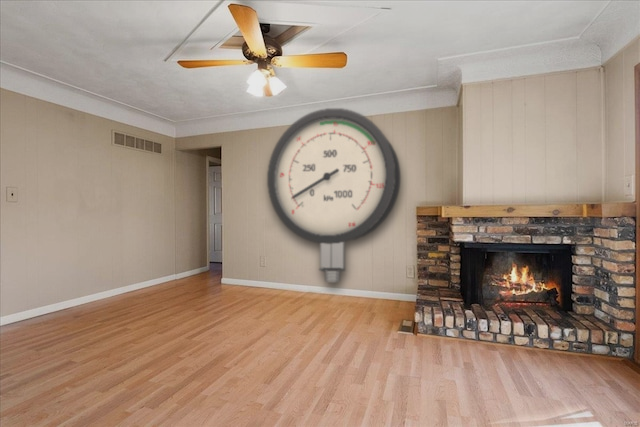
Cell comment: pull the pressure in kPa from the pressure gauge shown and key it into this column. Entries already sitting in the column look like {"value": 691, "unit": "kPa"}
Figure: {"value": 50, "unit": "kPa"}
